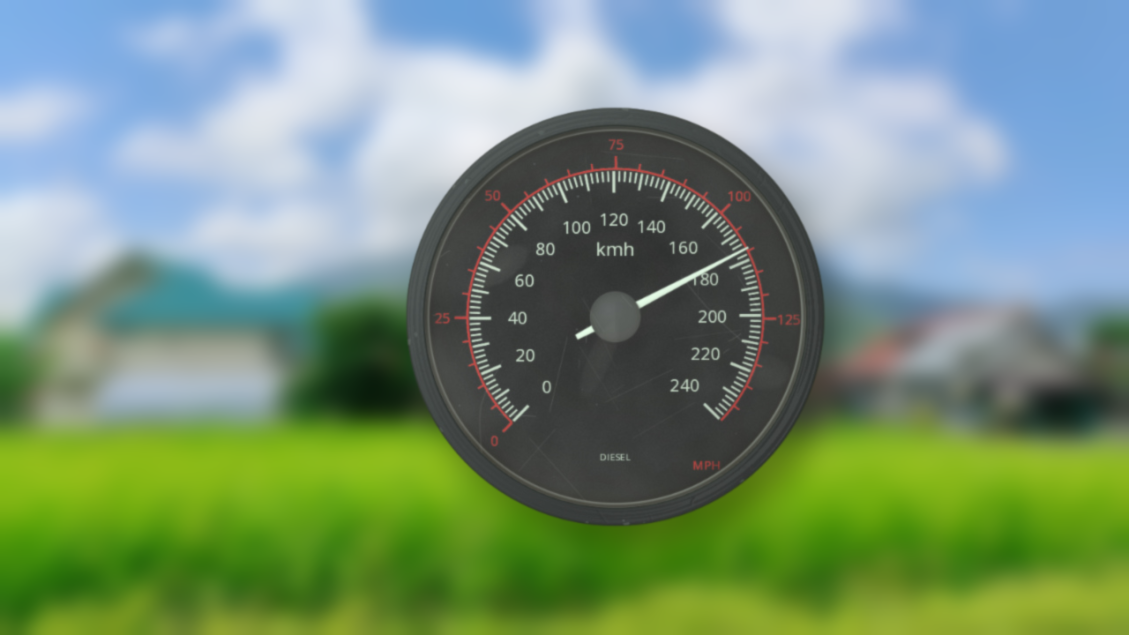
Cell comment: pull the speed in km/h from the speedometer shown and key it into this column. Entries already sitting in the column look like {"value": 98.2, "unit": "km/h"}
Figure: {"value": 176, "unit": "km/h"}
